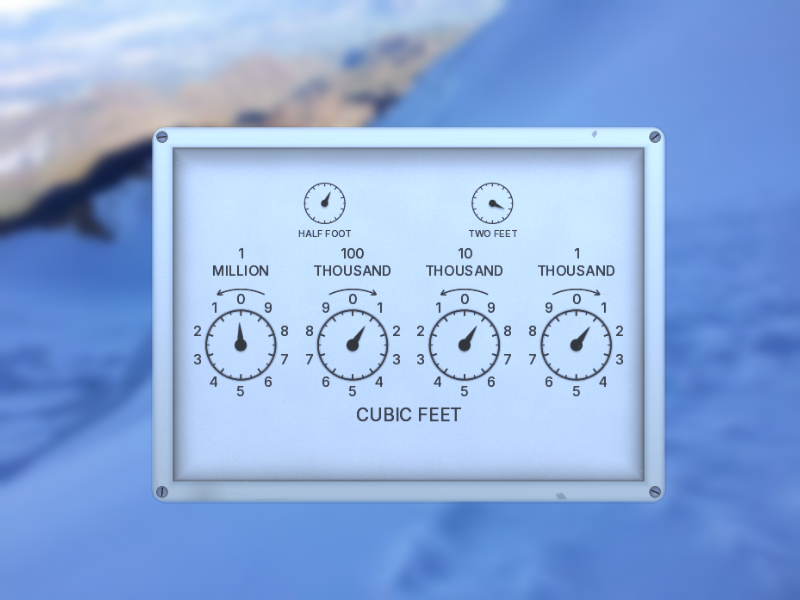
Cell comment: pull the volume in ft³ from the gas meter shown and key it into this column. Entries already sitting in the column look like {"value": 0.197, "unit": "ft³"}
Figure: {"value": 9100, "unit": "ft³"}
